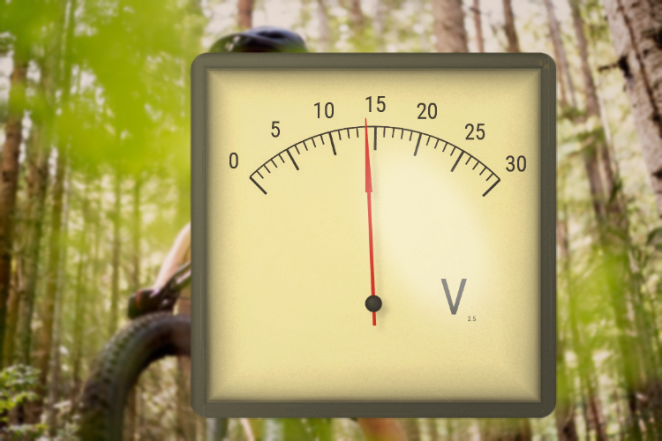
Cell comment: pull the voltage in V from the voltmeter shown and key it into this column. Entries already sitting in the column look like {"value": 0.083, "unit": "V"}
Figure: {"value": 14, "unit": "V"}
